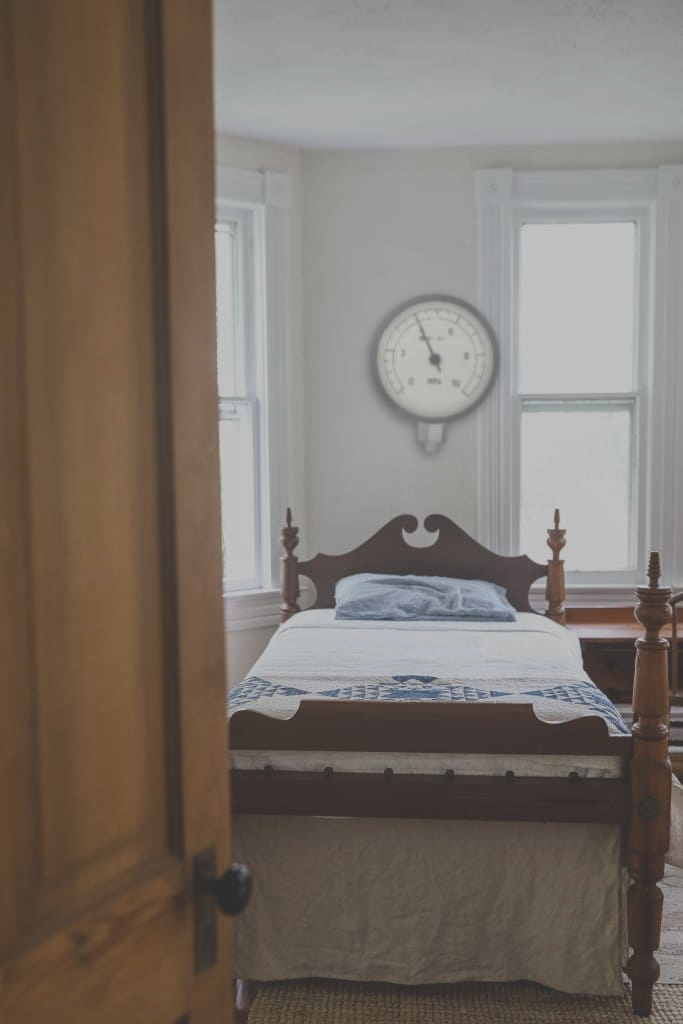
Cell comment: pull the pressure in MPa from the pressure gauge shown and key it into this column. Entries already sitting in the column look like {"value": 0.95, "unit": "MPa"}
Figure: {"value": 4, "unit": "MPa"}
